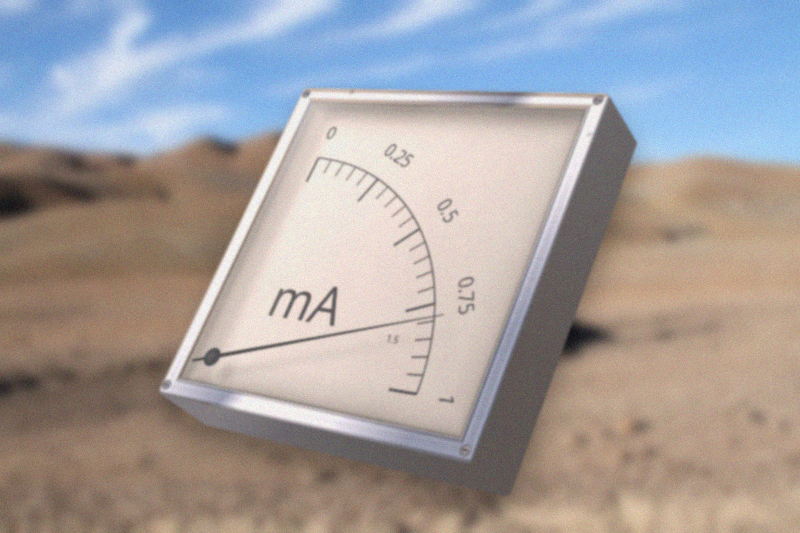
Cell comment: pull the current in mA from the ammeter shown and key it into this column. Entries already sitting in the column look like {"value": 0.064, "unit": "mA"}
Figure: {"value": 0.8, "unit": "mA"}
